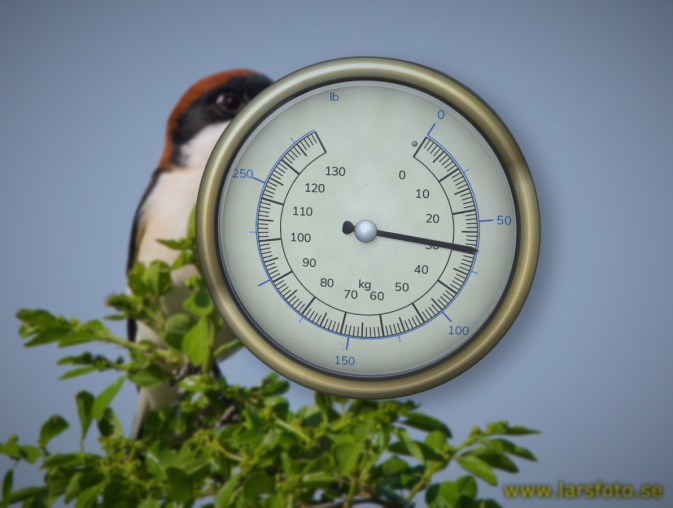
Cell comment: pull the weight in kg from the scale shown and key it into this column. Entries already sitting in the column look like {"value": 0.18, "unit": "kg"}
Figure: {"value": 29, "unit": "kg"}
